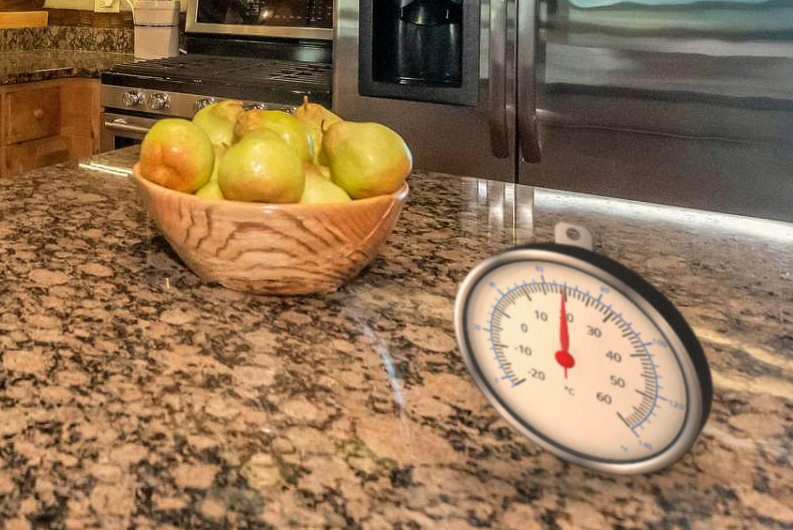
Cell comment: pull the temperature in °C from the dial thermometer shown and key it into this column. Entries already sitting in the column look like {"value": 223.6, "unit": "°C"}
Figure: {"value": 20, "unit": "°C"}
